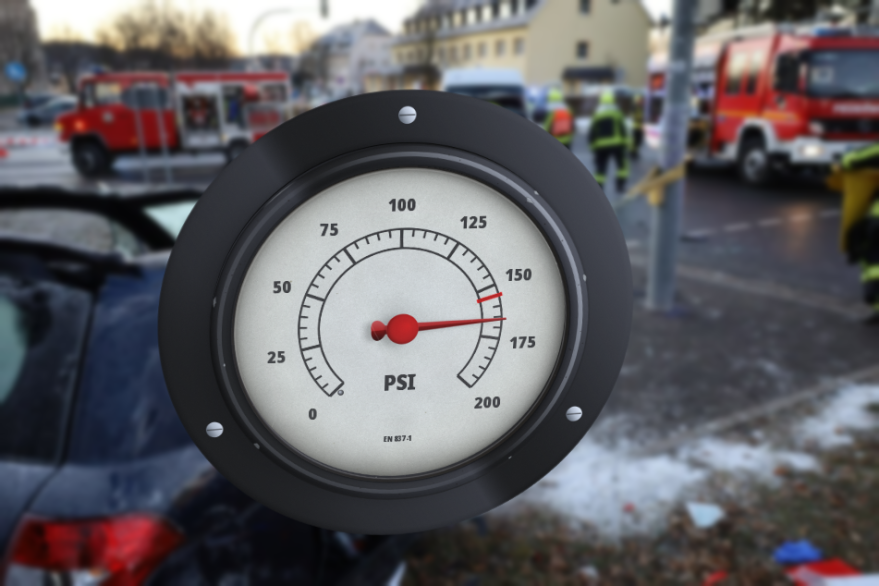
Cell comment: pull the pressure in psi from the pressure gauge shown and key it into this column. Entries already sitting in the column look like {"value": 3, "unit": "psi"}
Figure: {"value": 165, "unit": "psi"}
